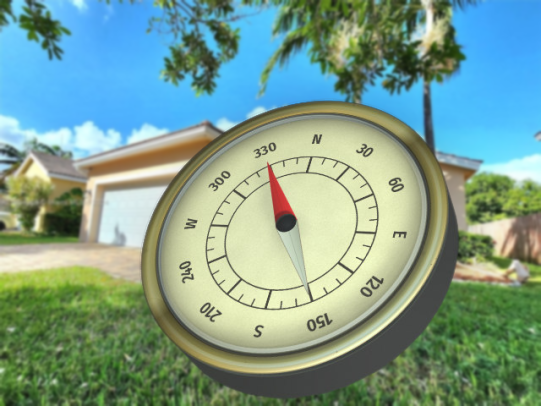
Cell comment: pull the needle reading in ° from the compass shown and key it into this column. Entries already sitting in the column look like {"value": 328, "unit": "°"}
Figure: {"value": 330, "unit": "°"}
